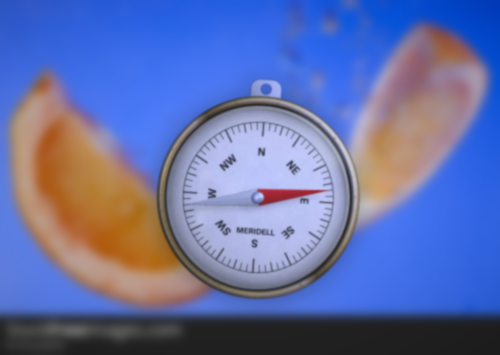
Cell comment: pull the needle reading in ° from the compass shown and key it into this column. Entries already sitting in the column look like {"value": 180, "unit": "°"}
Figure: {"value": 80, "unit": "°"}
